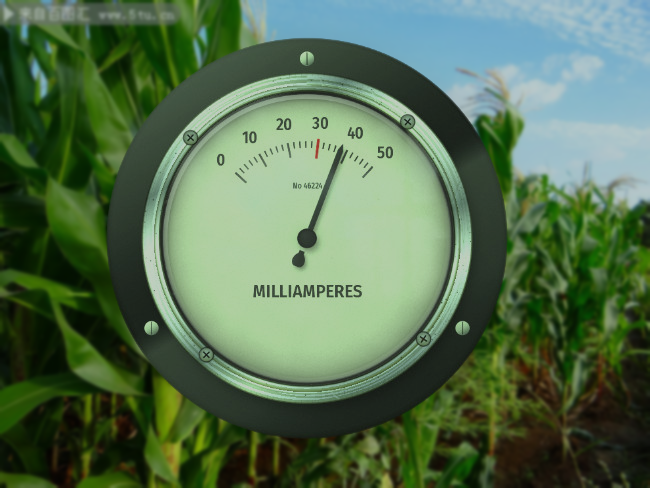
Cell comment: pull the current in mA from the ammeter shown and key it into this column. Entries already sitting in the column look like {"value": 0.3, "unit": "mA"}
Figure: {"value": 38, "unit": "mA"}
